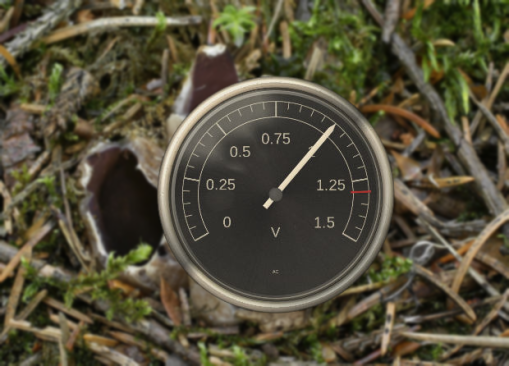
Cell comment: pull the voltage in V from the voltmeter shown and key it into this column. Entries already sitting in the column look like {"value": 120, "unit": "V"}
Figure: {"value": 1, "unit": "V"}
